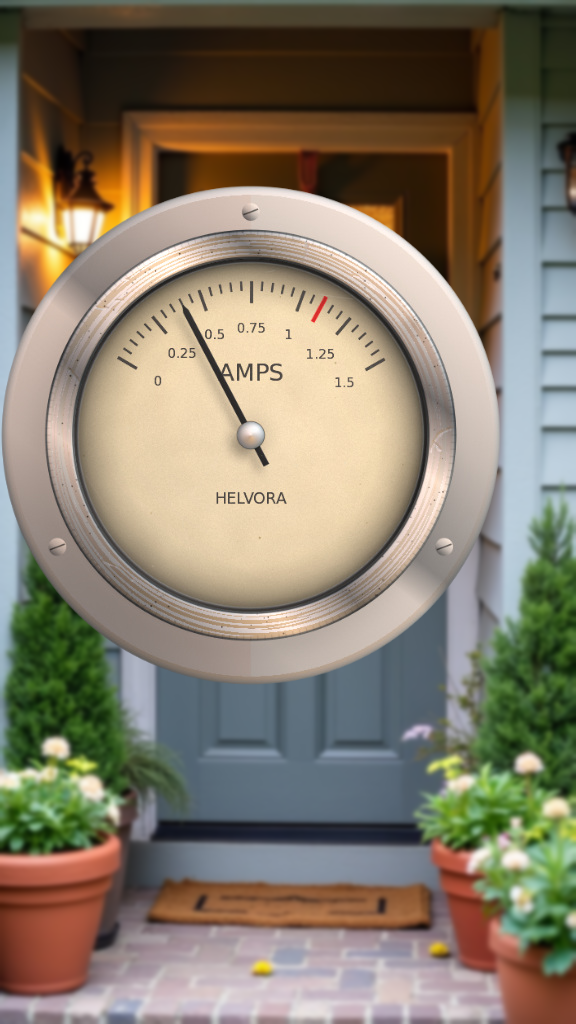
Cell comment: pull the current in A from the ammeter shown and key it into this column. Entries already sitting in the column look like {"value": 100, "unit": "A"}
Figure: {"value": 0.4, "unit": "A"}
